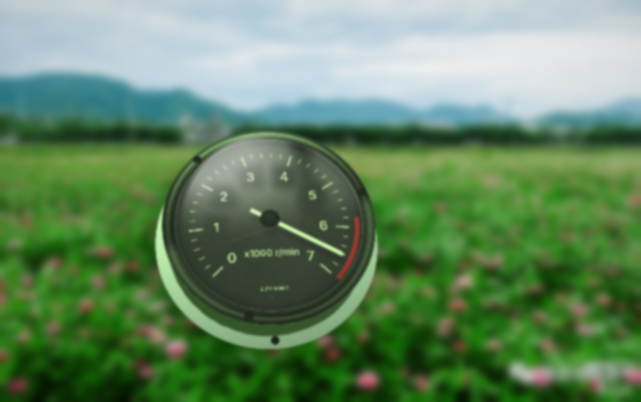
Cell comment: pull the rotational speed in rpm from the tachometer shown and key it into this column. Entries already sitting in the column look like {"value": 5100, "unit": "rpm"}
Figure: {"value": 6600, "unit": "rpm"}
